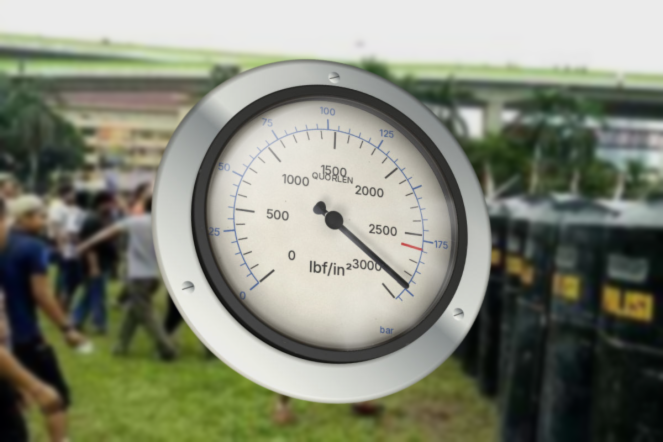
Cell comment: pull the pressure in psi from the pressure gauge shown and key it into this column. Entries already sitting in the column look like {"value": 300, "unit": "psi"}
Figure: {"value": 2900, "unit": "psi"}
